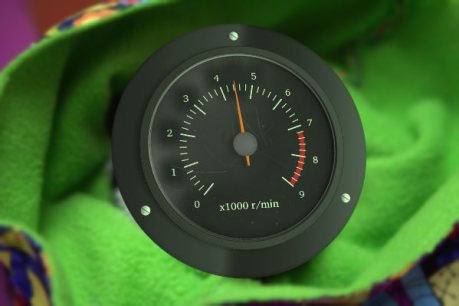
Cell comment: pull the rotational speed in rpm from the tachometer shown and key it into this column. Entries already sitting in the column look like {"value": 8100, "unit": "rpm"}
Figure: {"value": 4400, "unit": "rpm"}
